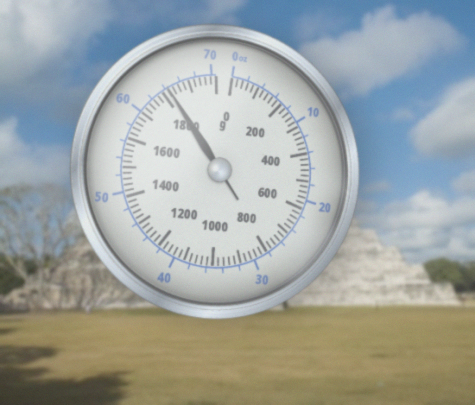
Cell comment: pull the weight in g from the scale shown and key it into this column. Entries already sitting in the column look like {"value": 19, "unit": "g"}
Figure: {"value": 1820, "unit": "g"}
